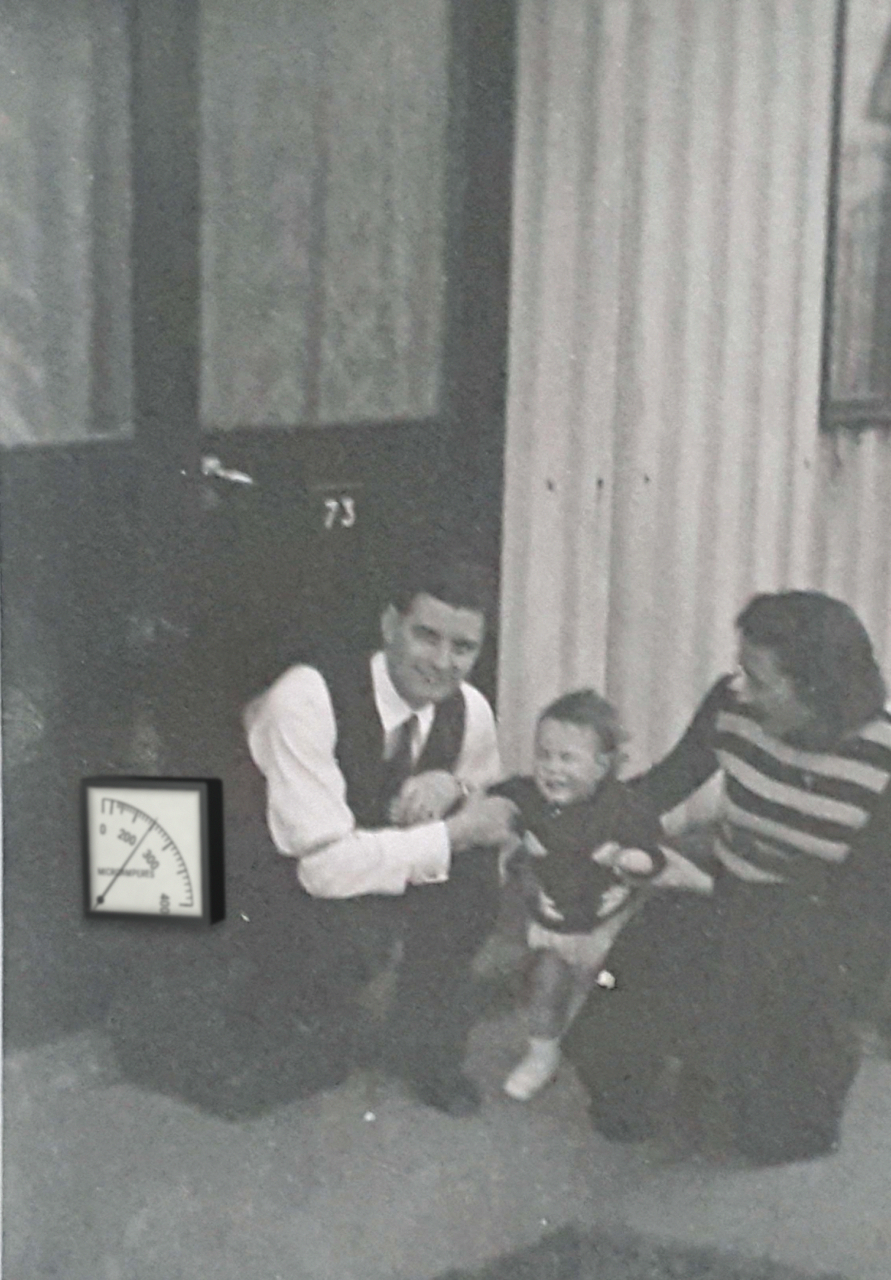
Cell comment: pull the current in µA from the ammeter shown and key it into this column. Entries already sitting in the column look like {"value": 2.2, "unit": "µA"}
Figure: {"value": 250, "unit": "µA"}
